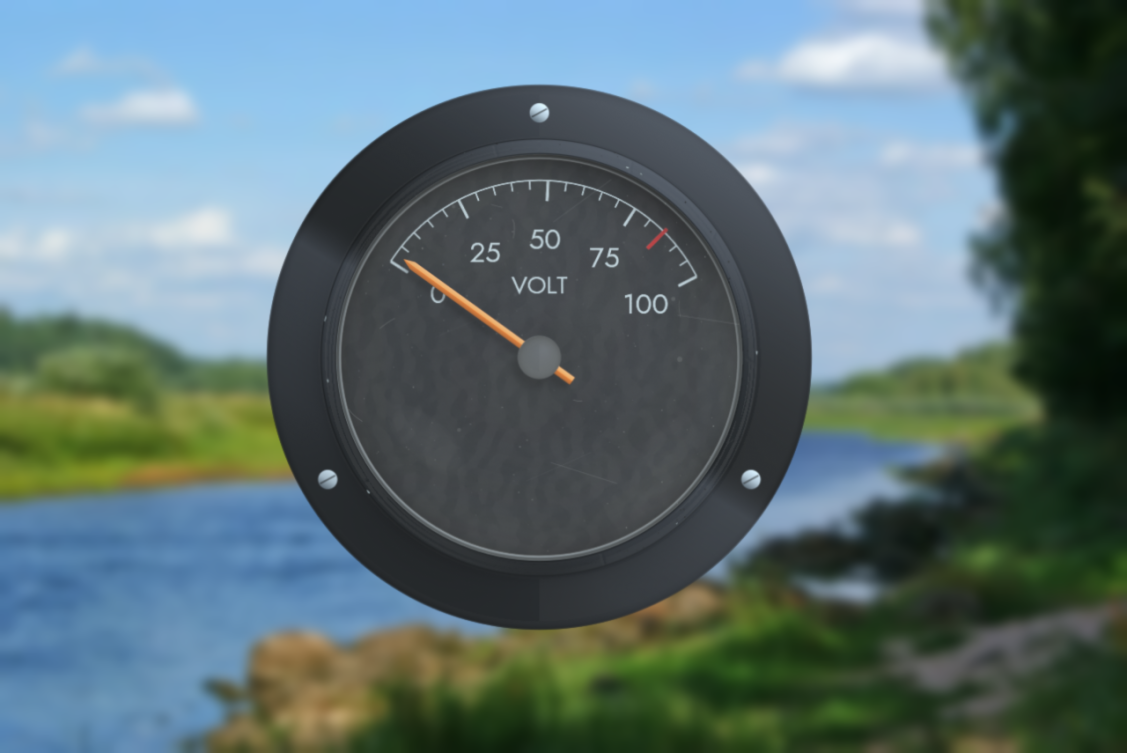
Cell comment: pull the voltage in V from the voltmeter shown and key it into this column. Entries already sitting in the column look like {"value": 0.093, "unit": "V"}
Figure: {"value": 2.5, "unit": "V"}
